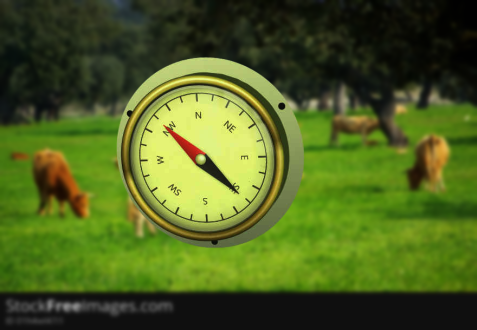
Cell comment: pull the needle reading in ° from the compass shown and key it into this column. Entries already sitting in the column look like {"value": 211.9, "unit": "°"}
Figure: {"value": 315, "unit": "°"}
